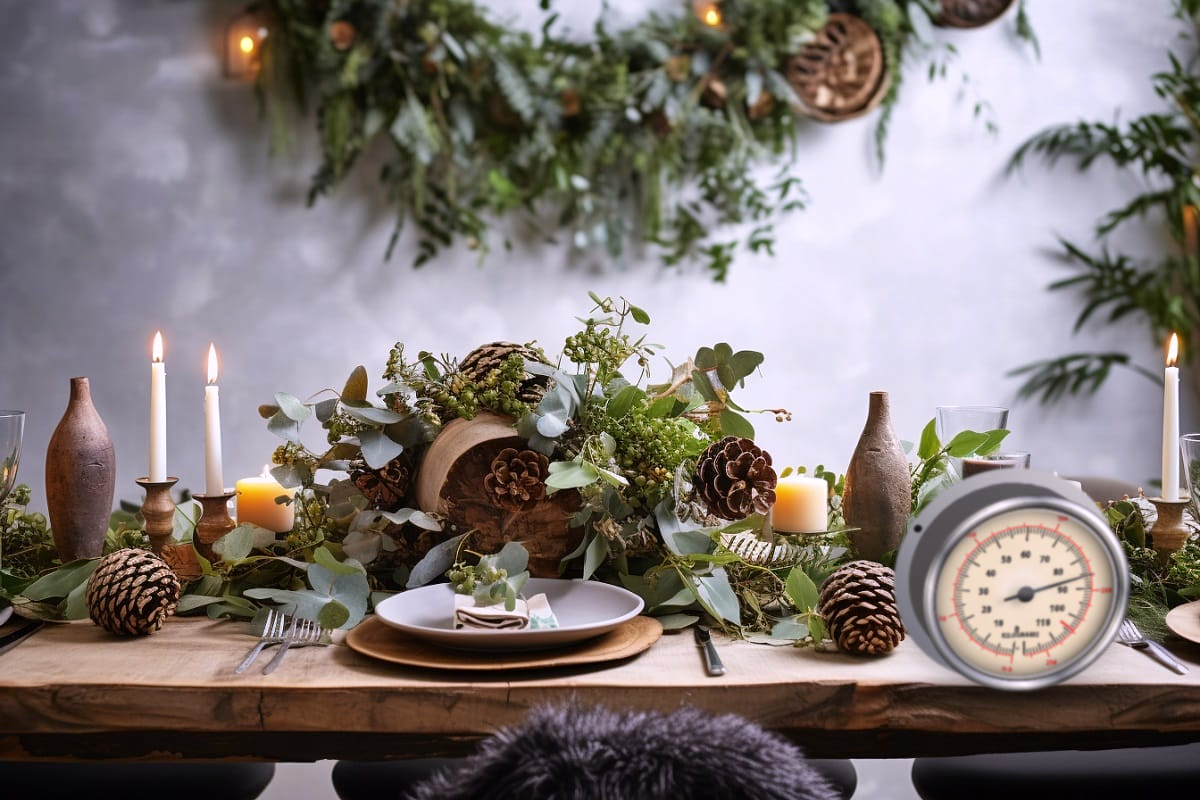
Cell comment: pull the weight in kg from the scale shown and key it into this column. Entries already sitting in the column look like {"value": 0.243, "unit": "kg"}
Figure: {"value": 85, "unit": "kg"}
